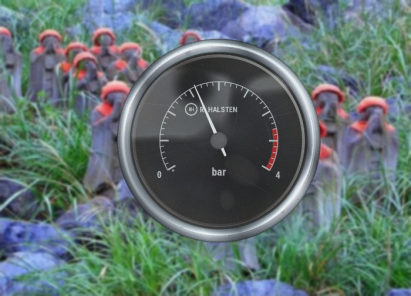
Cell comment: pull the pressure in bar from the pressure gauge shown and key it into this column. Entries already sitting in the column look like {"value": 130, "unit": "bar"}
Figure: {"value": 1.6, "unit": "bar"}
